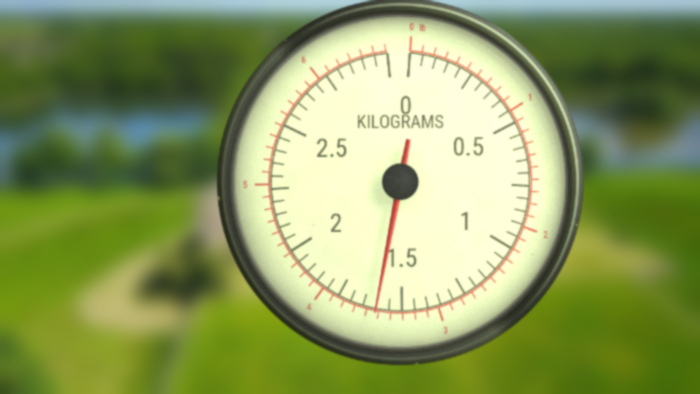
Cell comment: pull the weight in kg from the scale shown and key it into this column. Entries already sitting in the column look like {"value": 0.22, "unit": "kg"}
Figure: {"value": 1.6, "unit": "kg"}
